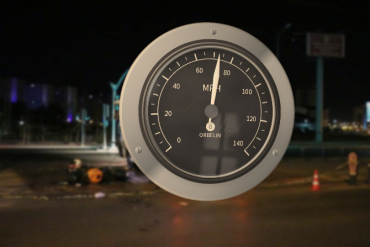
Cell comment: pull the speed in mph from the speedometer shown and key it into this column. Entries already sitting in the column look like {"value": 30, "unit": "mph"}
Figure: {"value": 72.5, "unit": "mph"}
